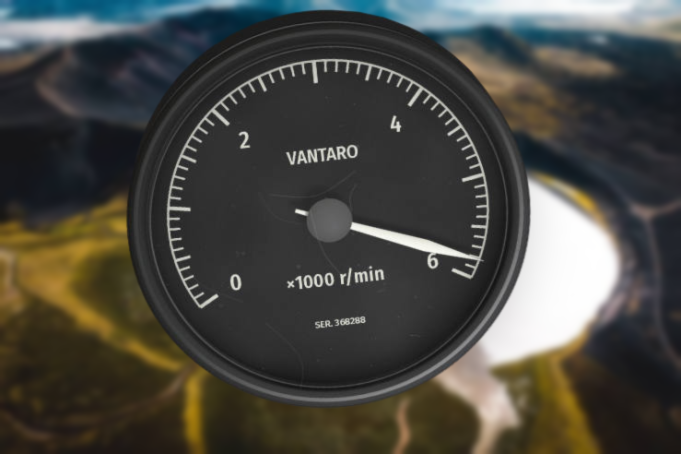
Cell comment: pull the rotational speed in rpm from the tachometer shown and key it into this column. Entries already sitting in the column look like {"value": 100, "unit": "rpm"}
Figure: {"value": 5800, "unit": "rpm"}
